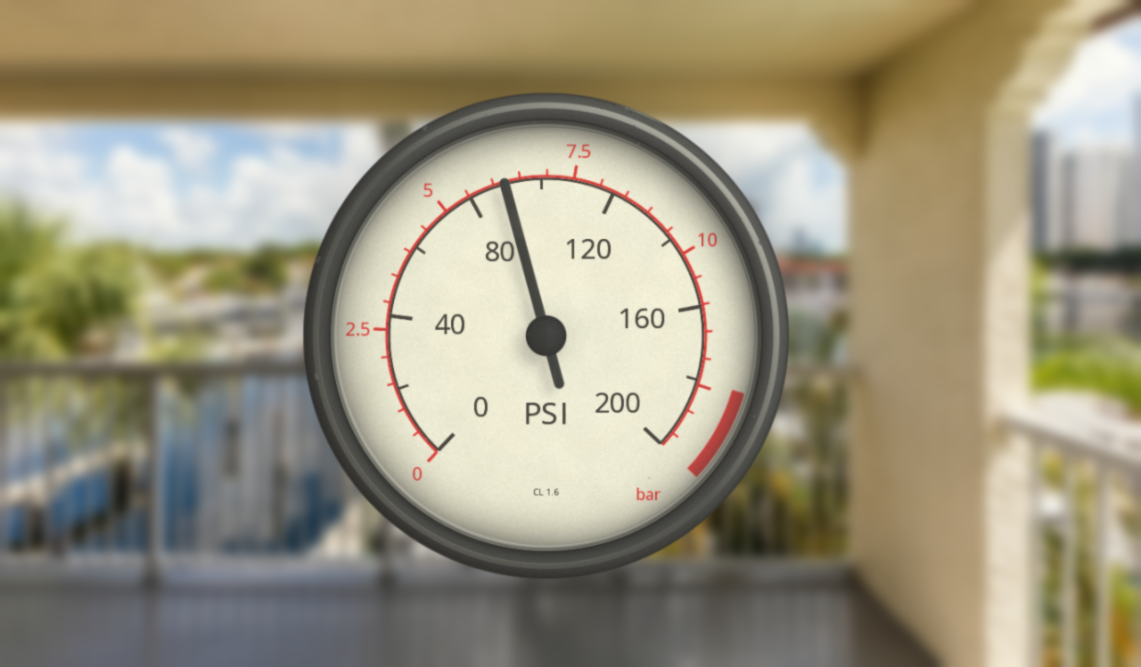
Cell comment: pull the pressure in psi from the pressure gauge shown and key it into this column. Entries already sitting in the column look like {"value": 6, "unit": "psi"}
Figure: {"value": 90, "unit": "psi"}
